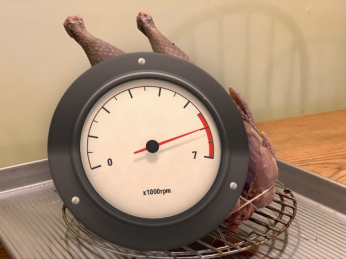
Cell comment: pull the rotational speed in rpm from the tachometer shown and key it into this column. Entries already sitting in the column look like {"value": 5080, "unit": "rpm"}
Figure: {"value": 6000, "unit": "rpm"}
